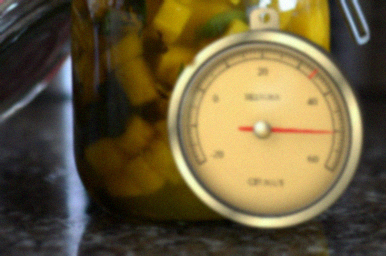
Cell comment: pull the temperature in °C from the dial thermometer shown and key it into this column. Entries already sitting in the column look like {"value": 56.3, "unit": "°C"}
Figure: {"value": 50, "unit": "°C"}
